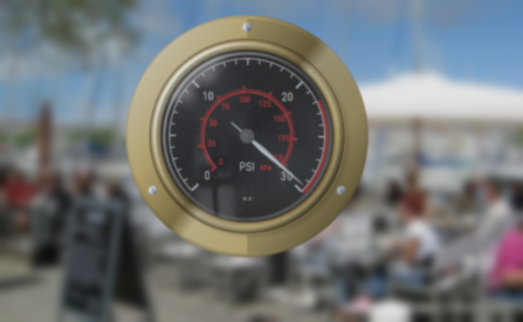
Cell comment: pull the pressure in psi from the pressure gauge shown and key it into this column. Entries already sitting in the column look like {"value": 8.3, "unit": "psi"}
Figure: {"value": 29.5, "unit": "psi"}
